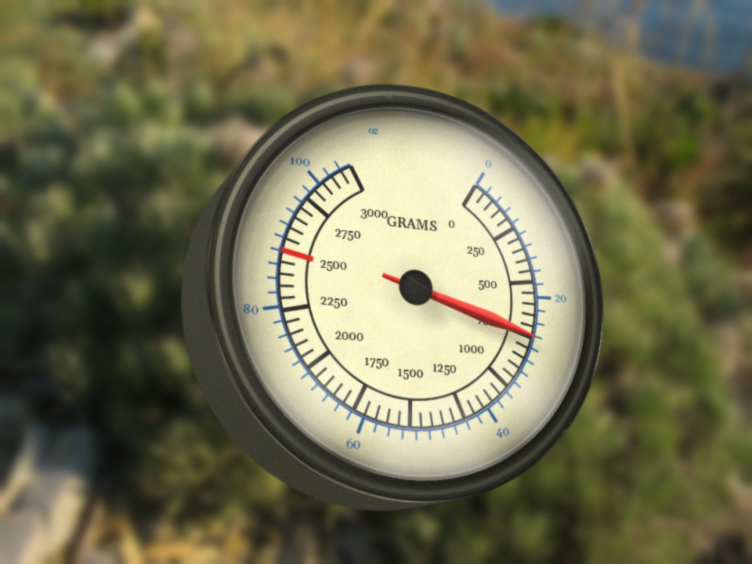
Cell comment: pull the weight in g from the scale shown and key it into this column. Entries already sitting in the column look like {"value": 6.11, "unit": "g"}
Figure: {"value": 750, "unit": "g"}
